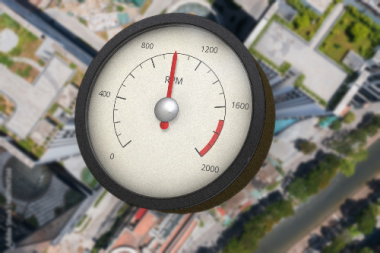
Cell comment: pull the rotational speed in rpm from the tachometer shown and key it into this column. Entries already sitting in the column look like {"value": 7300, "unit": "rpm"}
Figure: {"value": 1000, "unit": "rpm"}
